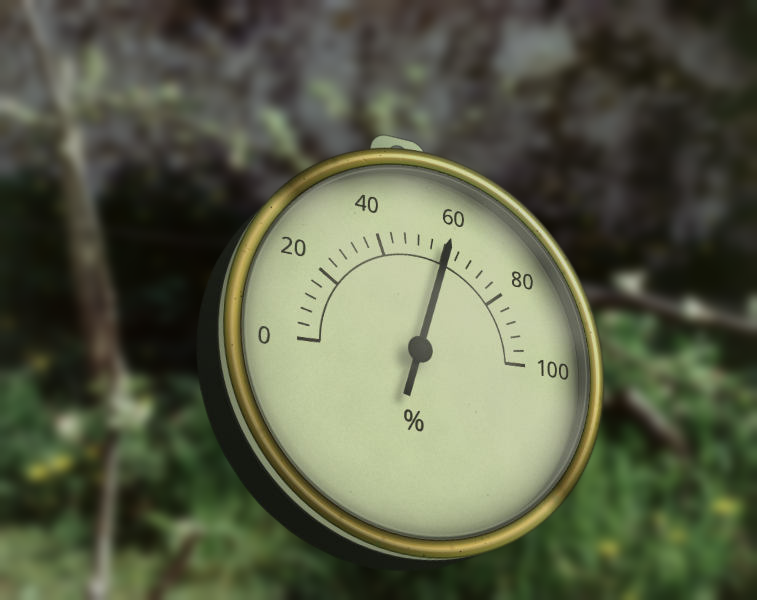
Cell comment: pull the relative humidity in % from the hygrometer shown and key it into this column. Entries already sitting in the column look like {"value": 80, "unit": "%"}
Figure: {"value": 60, "unit": "%"}
